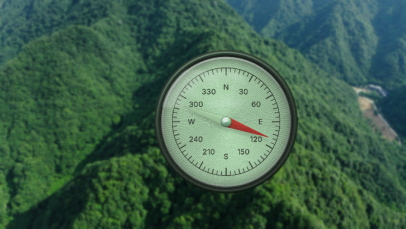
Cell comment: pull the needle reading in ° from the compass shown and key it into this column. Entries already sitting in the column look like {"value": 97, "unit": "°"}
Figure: {"value": 110, "unit": "°"}
